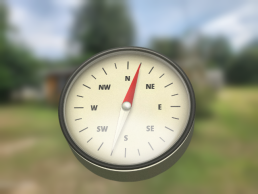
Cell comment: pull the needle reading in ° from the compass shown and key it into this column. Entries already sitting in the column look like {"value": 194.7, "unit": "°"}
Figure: {"value": 15, "unit": "°"}
